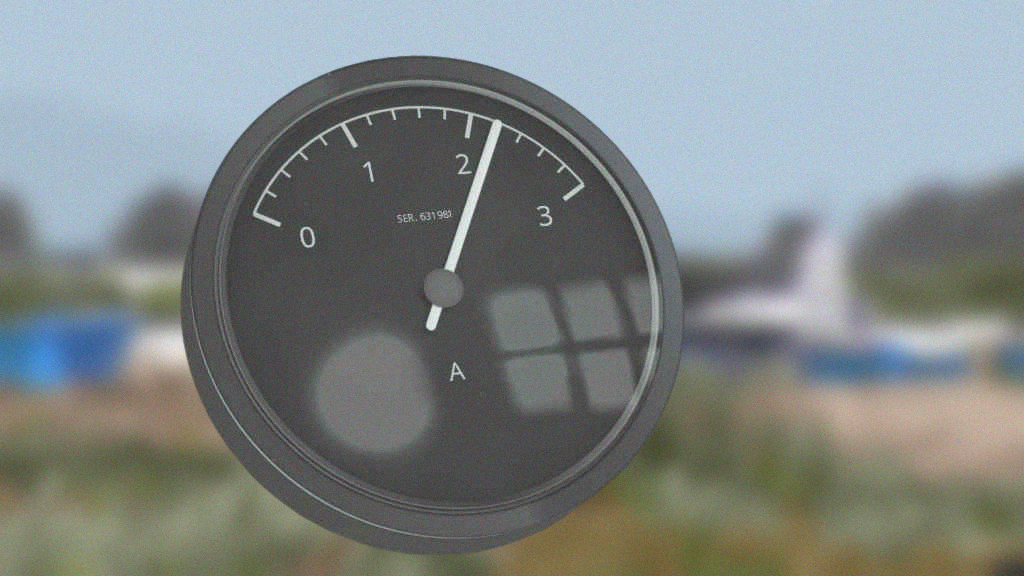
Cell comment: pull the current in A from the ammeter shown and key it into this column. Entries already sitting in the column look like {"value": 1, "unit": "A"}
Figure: {"value": 2.2, "unit": "A"}
